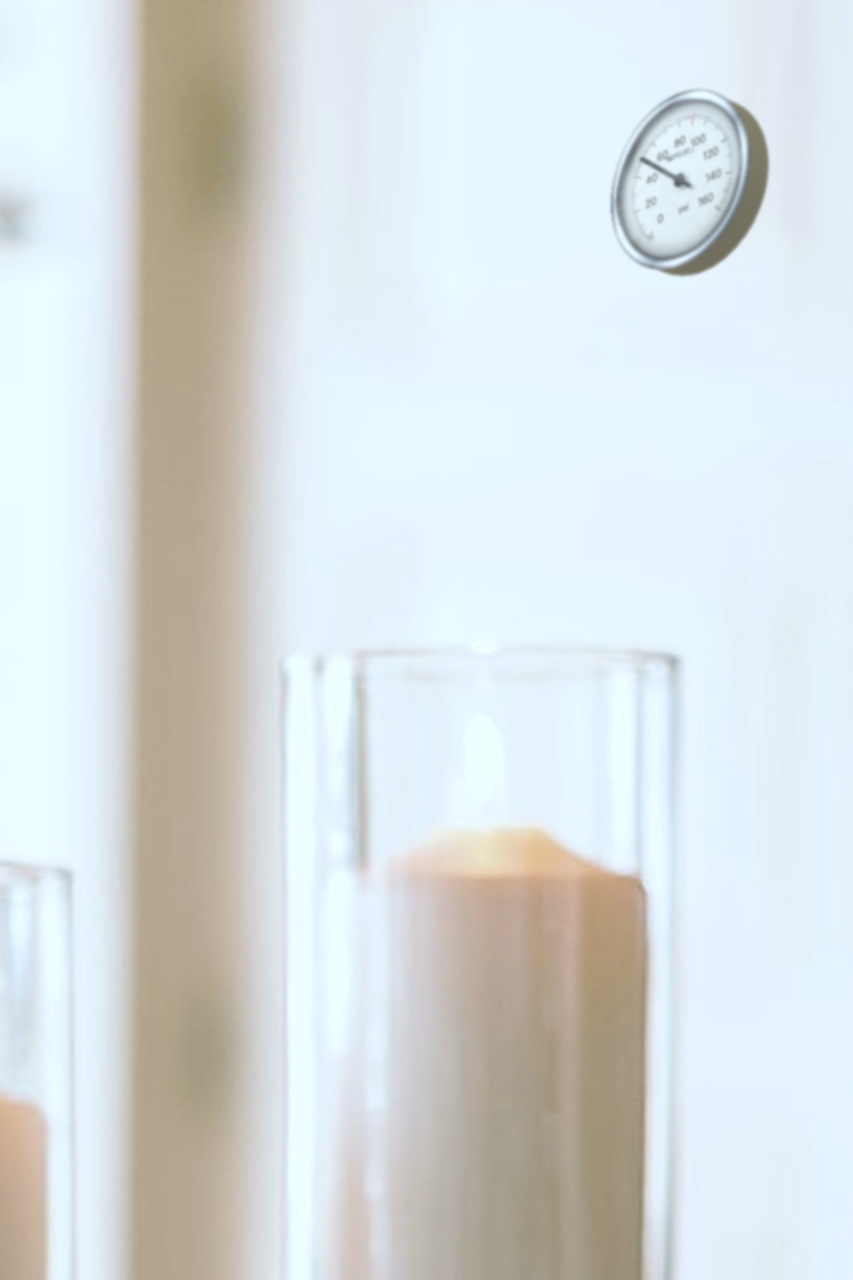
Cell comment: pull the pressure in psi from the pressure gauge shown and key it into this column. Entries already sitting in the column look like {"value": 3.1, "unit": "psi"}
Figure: {"value": 50, "unit": "psi"}
